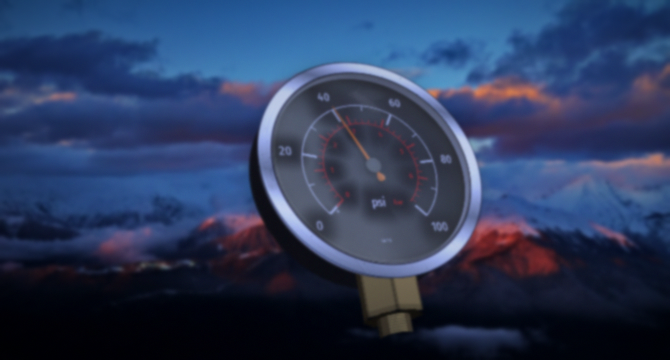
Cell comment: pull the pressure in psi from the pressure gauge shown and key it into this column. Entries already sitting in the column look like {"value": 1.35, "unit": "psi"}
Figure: {"value": 40, "unit": "psi"}
